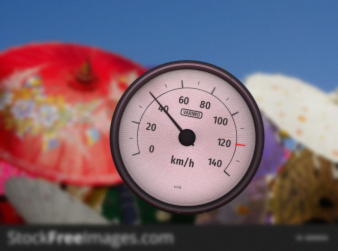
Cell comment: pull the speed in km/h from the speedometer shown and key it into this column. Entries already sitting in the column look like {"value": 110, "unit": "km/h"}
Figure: {"value": 40, "unit": "km/h"}
